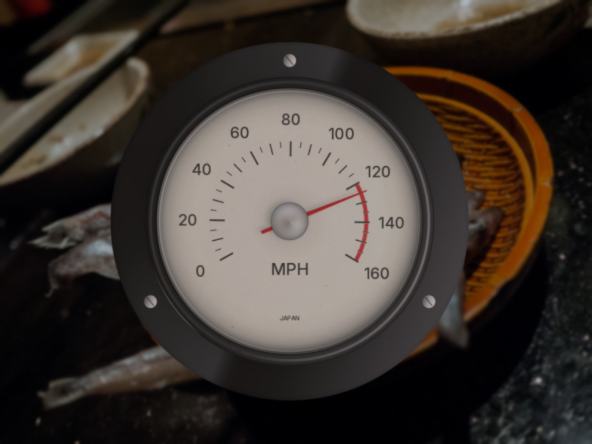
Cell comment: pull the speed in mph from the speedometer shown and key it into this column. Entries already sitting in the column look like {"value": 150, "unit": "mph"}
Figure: {"value": 125, "unit": "mph"}
